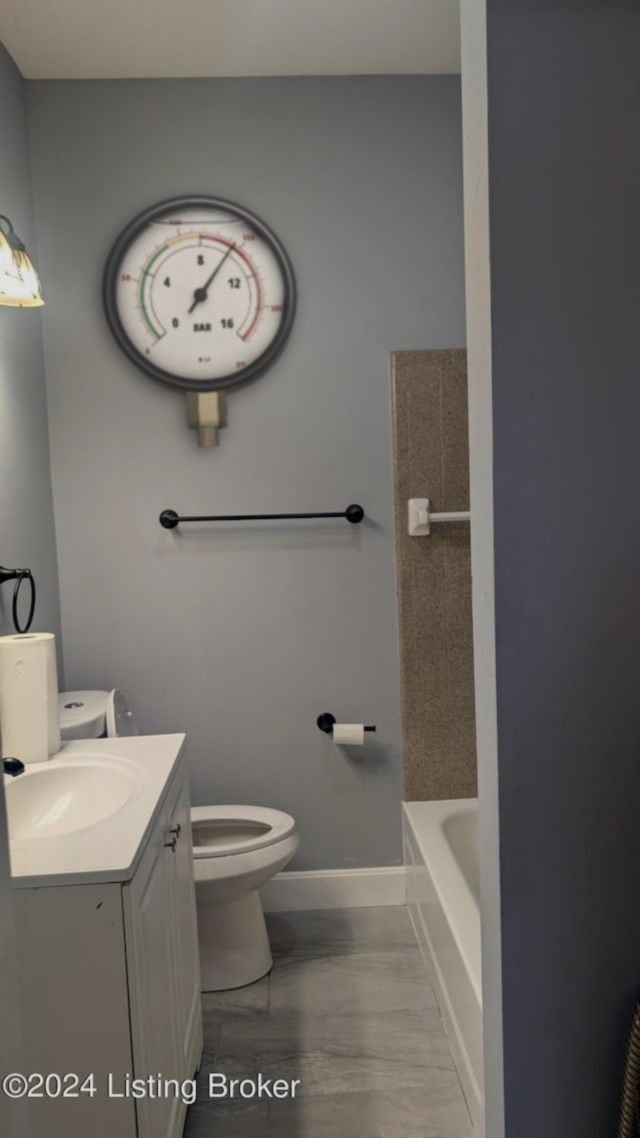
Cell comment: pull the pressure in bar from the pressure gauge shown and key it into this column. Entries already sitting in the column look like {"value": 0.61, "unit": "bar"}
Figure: {"value": 10, "unit": "bar"}
